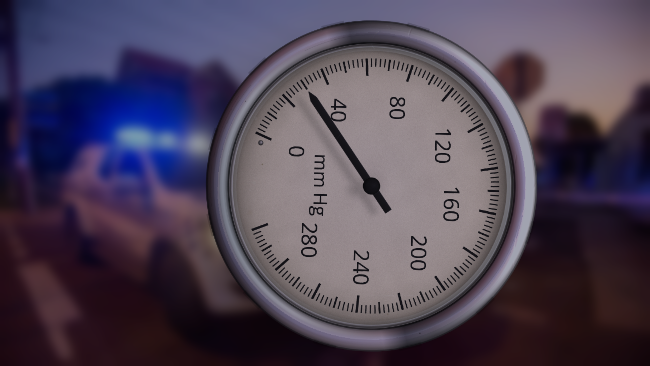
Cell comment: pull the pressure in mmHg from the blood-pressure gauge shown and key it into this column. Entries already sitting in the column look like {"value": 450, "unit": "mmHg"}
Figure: {"value": 30, "unit": "mmHg"}
